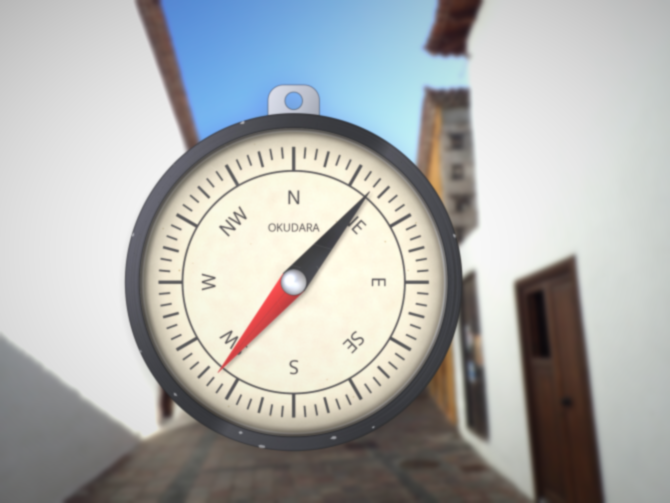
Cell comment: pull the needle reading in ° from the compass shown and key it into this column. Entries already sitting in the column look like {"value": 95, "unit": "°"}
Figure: {"value": 220, "unit": "°"}
